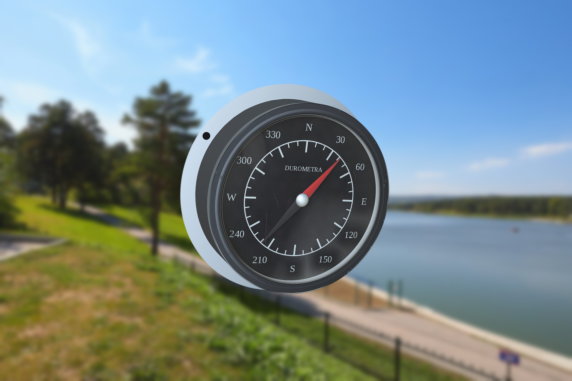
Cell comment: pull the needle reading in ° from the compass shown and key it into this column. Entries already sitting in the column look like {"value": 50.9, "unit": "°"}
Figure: {"value": 40, "unit": "°"}
